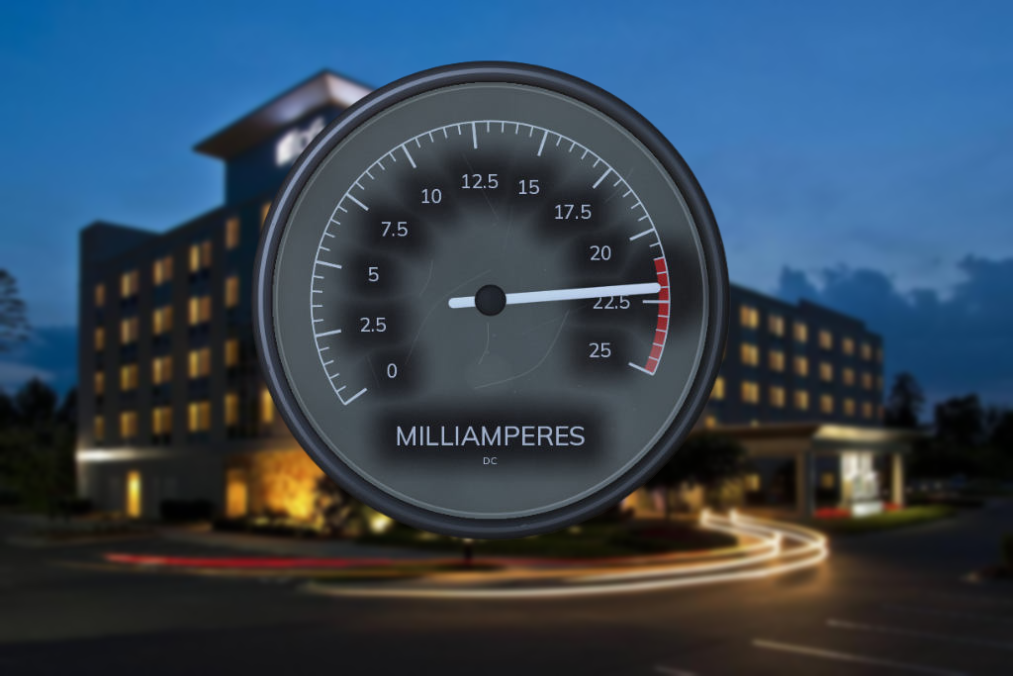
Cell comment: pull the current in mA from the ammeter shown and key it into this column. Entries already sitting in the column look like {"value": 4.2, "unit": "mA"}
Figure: {"value": 22, "unit": "mA"}
